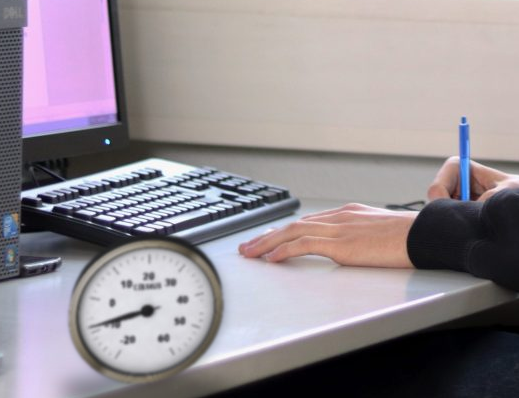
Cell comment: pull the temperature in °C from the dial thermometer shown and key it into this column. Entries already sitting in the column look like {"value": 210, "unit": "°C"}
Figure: {"value": -8, "unit": "°C"}
